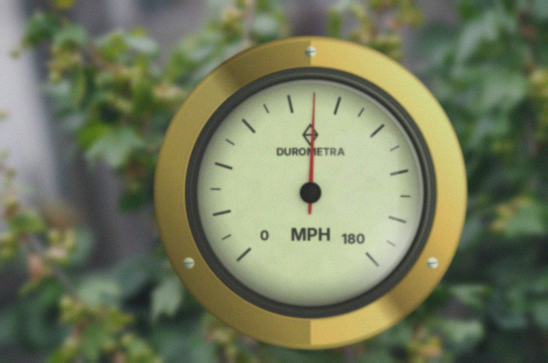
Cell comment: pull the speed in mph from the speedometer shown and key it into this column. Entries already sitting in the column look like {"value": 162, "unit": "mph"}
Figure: {"value": 90, "unit": "mph"}
